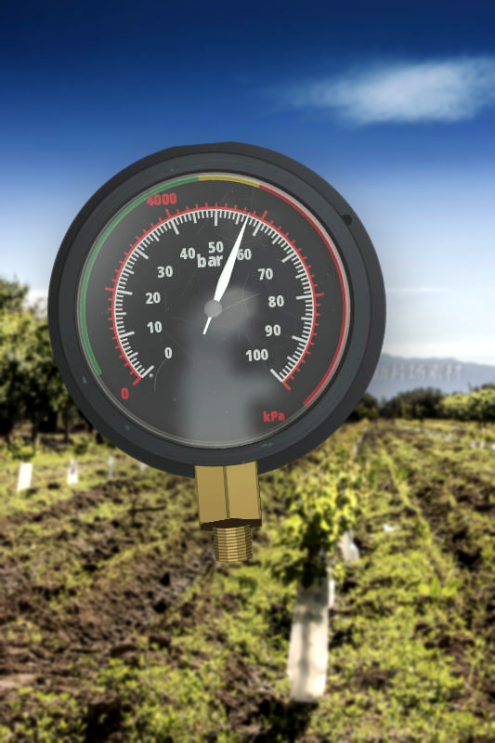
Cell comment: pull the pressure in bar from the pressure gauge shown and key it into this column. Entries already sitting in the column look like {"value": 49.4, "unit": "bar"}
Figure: {"value": 57, "unit": "bar"}
